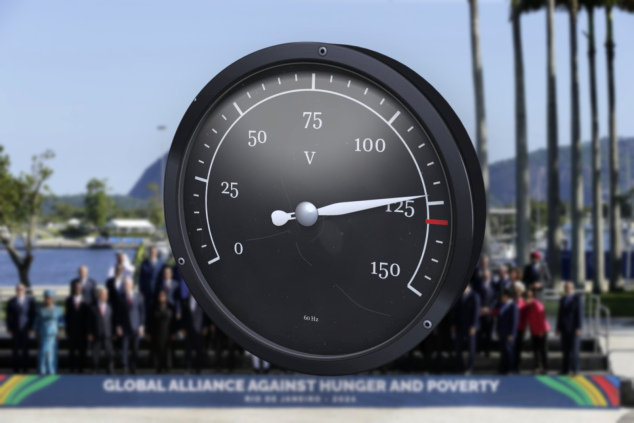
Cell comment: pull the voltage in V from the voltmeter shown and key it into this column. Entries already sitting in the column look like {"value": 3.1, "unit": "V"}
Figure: {"value": 122.5, "unit": "V"}
